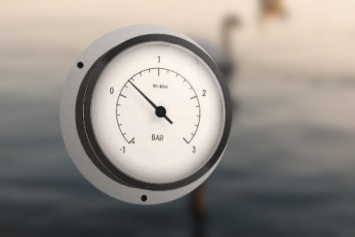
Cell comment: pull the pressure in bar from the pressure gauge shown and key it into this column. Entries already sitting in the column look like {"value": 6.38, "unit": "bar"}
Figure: {"value": 0.3, "unit": "bar"}
